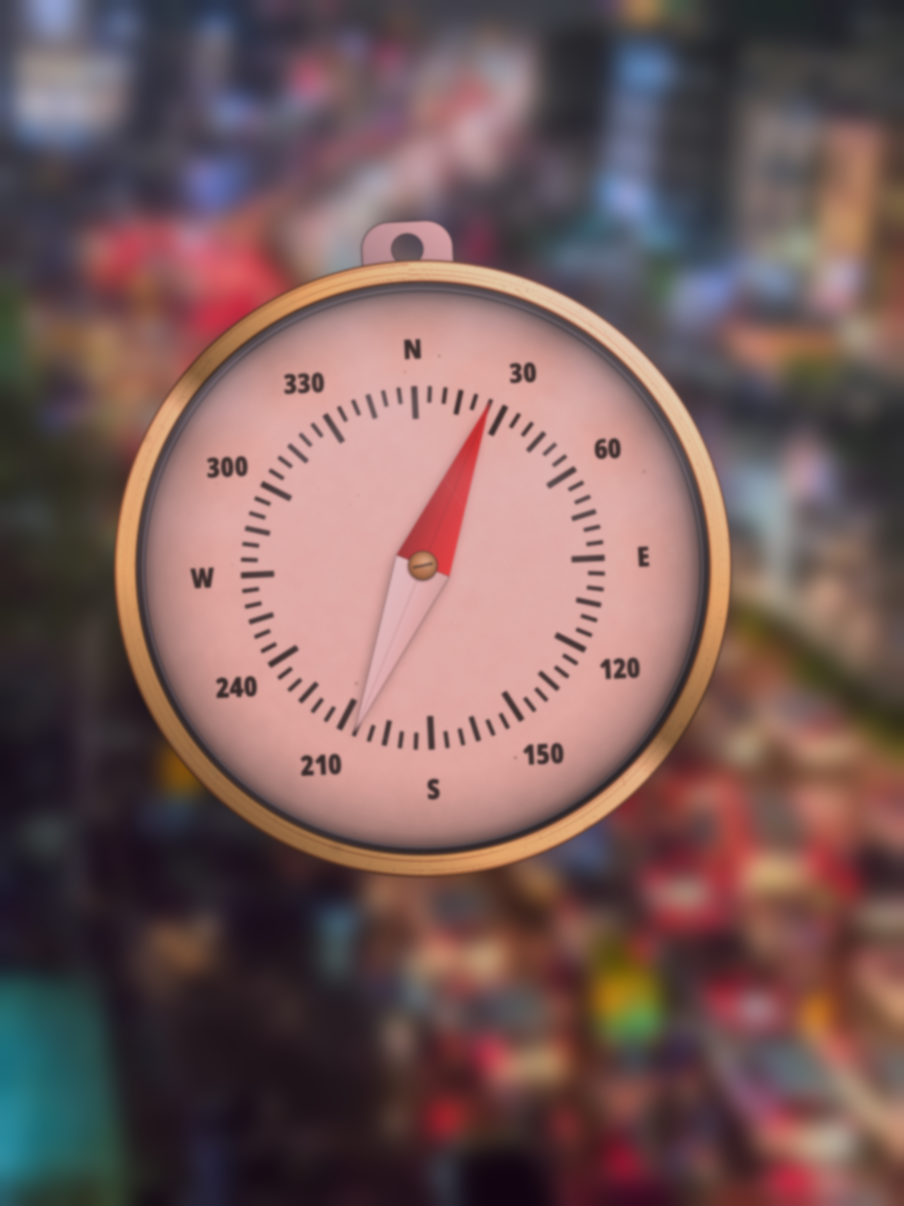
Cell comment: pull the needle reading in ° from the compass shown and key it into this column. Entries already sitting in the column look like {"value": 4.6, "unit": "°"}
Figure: {"value": 25, "unit": "°"}
